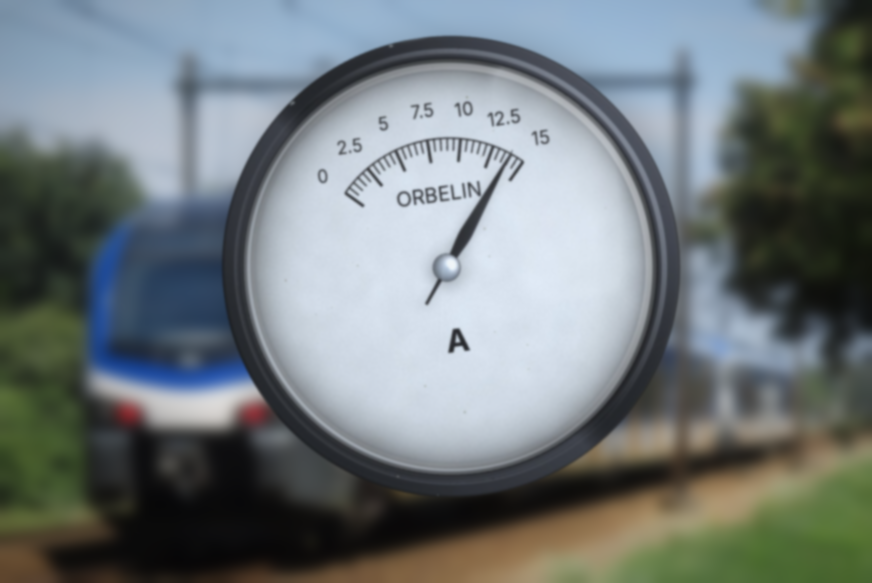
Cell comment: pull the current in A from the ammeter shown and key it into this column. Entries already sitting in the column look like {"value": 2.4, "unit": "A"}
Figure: {"value": 14, "unit": "A"}
